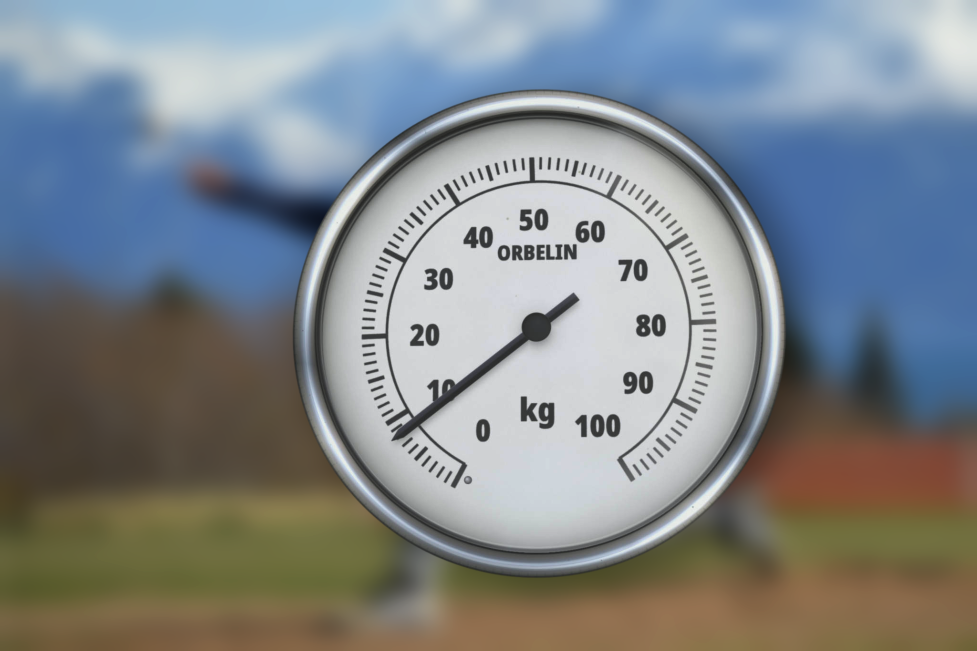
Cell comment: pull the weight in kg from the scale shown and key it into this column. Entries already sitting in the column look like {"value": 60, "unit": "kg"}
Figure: {"value": 8, "unit": "kg"}
